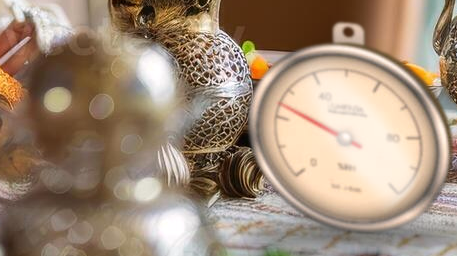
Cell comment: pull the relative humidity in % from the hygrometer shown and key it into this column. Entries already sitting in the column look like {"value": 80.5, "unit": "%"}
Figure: {"value": 25, "unit": "%"}
